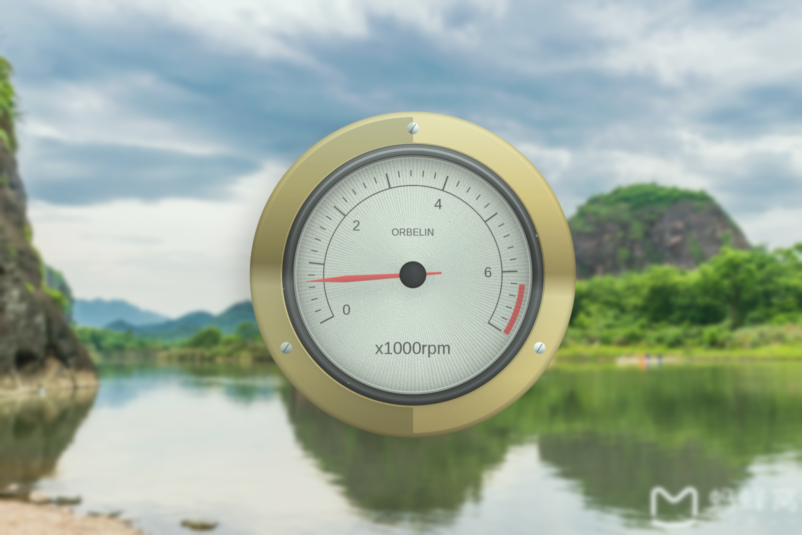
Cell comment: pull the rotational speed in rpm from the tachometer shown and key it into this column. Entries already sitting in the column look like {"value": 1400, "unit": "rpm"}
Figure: {"value": 700, "unit": "rpm"}
